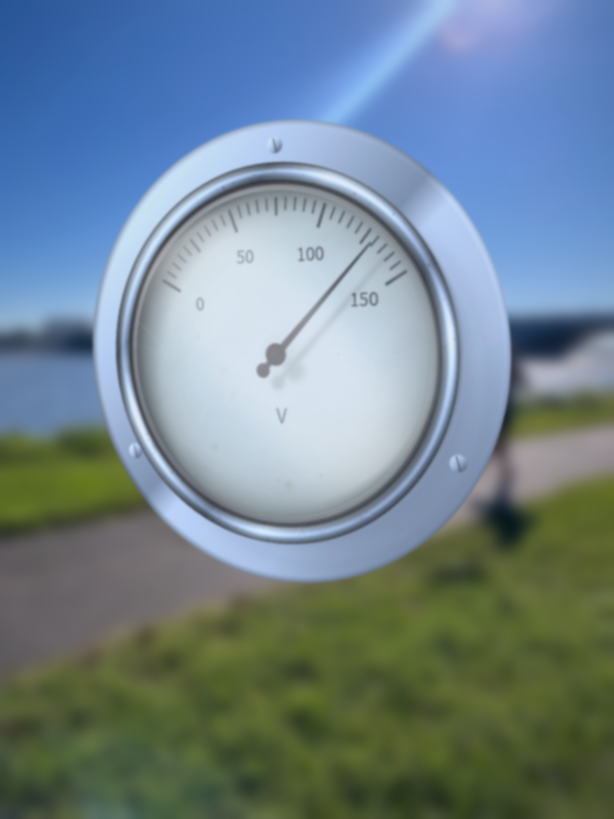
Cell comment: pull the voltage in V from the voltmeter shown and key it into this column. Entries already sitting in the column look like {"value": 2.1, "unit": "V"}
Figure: {"value": 130, "unit": "V"}
